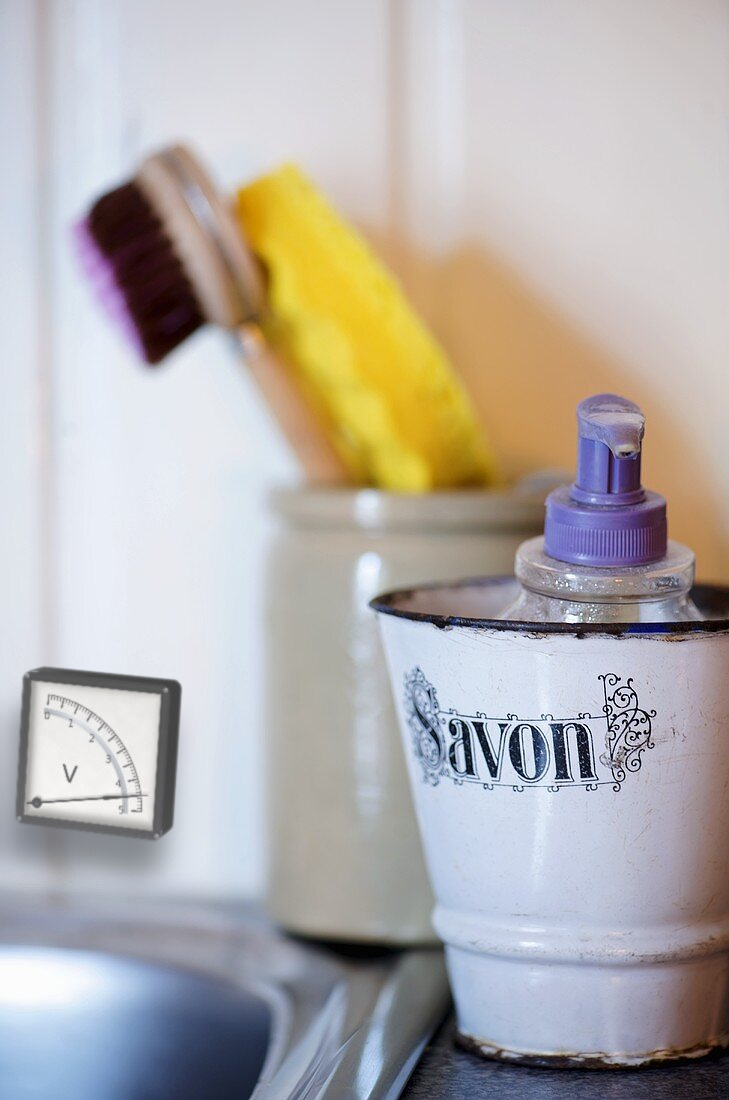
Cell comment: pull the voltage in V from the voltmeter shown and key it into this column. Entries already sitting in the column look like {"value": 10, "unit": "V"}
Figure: {"value": 4.5, "unit": "V"}
